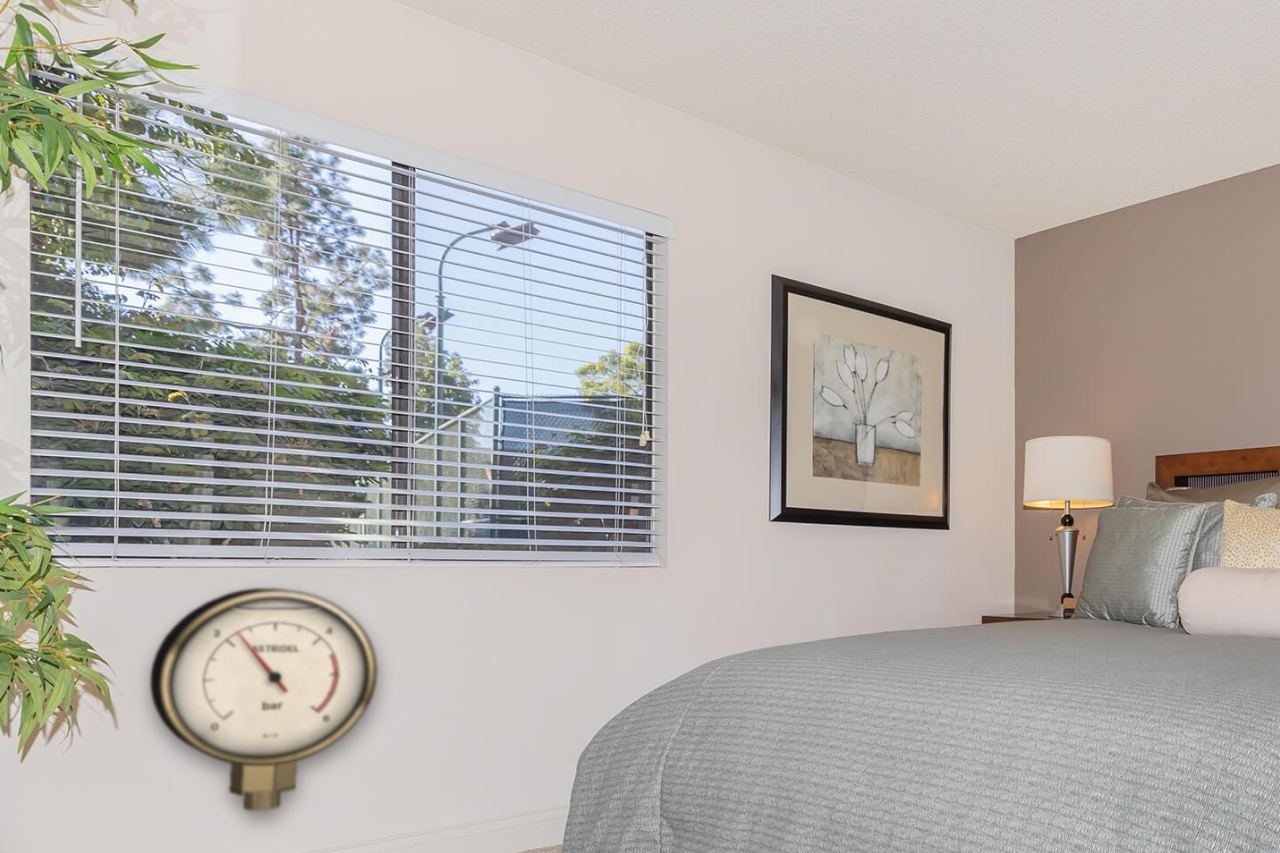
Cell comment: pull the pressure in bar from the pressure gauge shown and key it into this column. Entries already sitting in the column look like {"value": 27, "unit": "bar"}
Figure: {"value": 2.25, "unit": "bar"}
